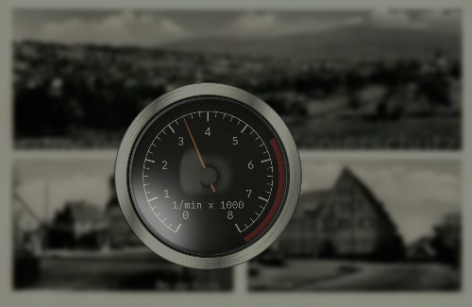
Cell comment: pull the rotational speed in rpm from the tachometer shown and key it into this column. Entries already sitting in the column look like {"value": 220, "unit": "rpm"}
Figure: {"value": 3400, "unit": "rpm"}
